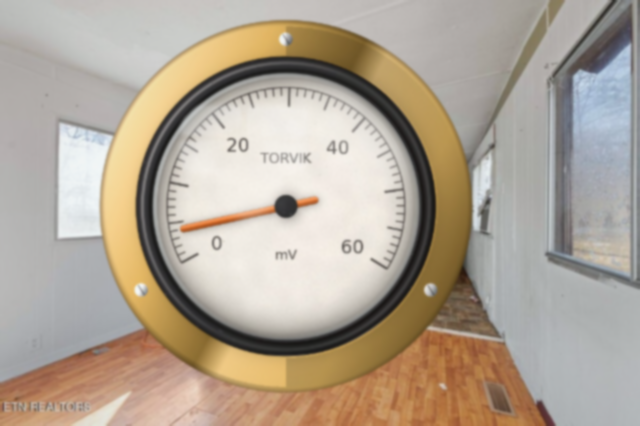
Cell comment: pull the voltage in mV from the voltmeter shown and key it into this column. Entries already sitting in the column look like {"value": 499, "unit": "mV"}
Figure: {"value": 4, "unit": "mV"}
